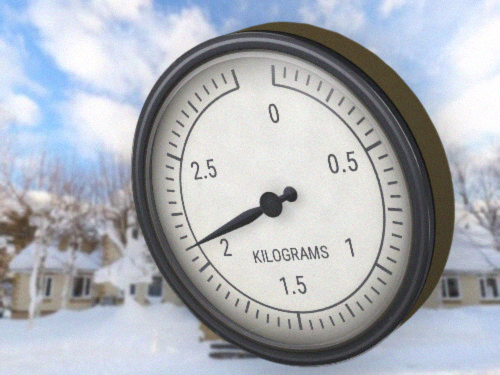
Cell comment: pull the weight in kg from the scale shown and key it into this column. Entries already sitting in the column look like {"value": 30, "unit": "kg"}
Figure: {"value": 2.1, "unit": "kg"}
